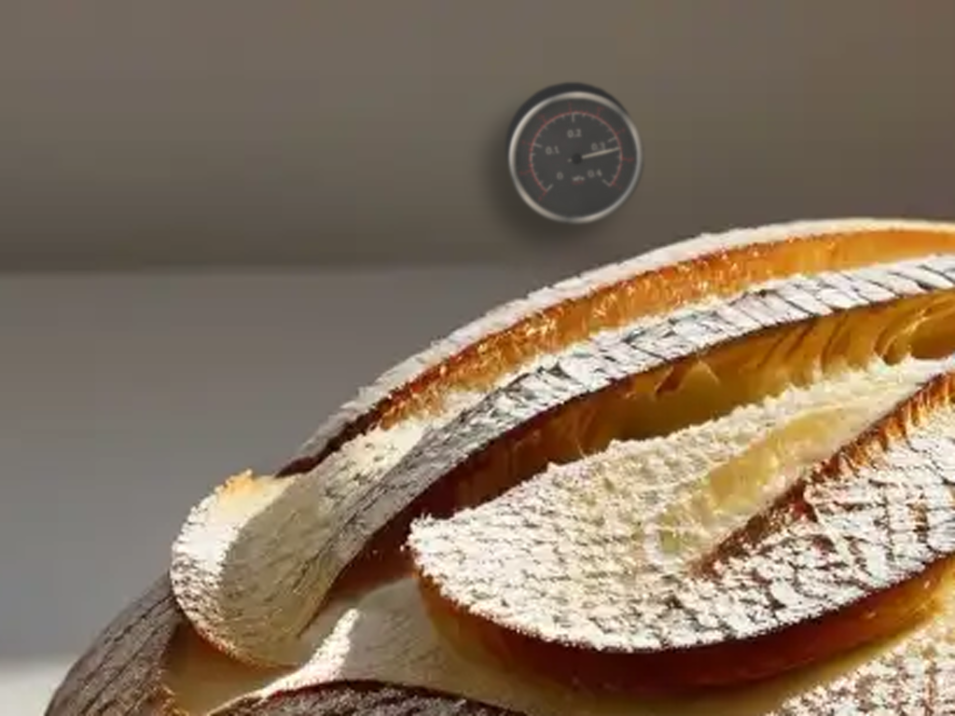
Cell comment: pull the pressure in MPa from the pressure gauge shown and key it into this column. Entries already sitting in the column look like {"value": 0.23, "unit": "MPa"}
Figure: {"value": 0.32, "unit": "MPa"}
